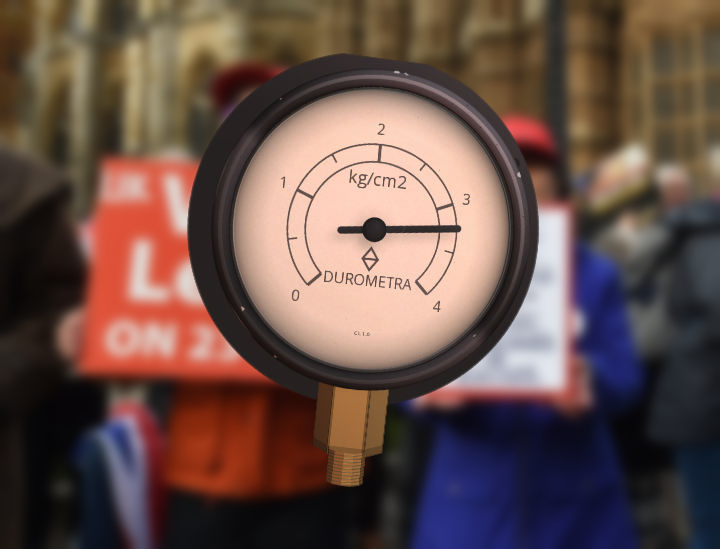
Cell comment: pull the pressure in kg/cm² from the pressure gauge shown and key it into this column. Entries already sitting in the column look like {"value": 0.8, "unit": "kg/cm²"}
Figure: {"value": 3.25, "unit": "kg/cm²"}
